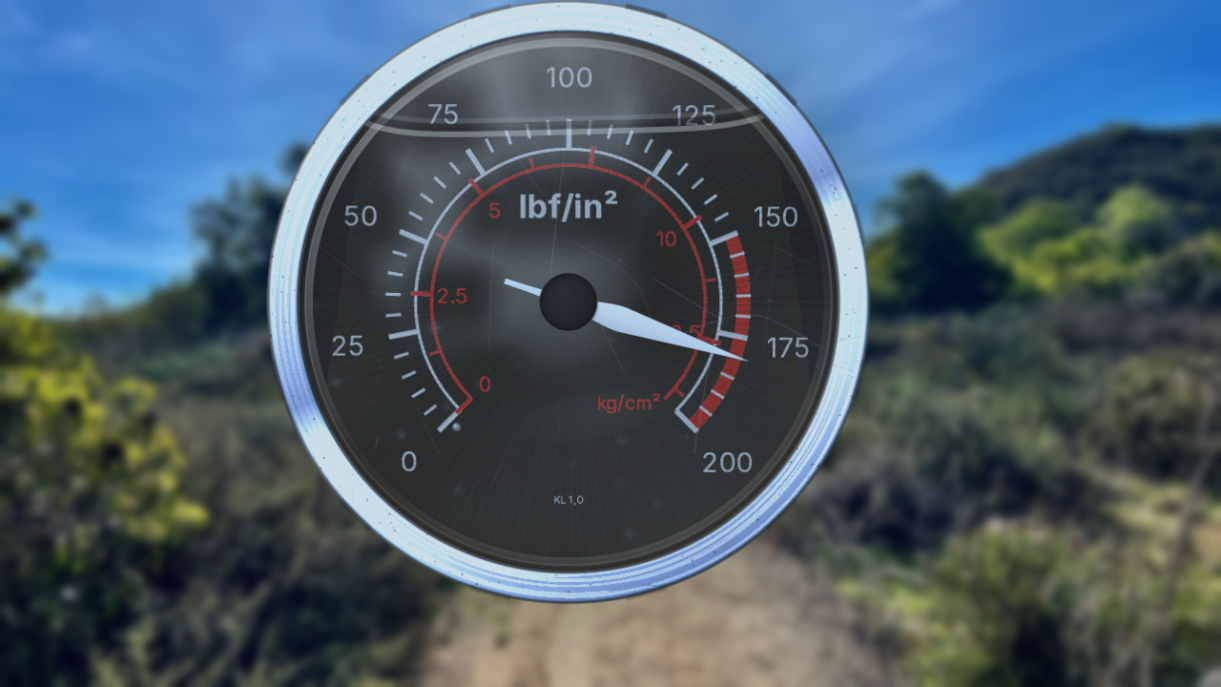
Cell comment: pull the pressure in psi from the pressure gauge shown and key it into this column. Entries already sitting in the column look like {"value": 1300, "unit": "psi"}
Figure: {"value": 180, "unit": "psi"}
